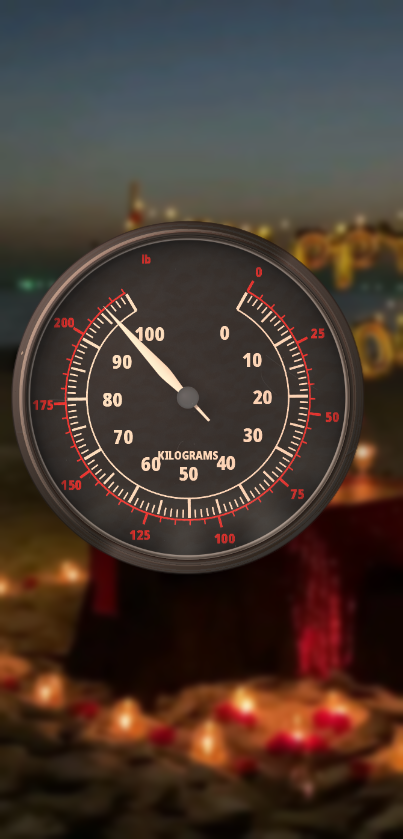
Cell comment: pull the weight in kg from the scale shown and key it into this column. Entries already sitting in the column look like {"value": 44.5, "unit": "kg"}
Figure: {"value": 96, "unit": "kg"}
